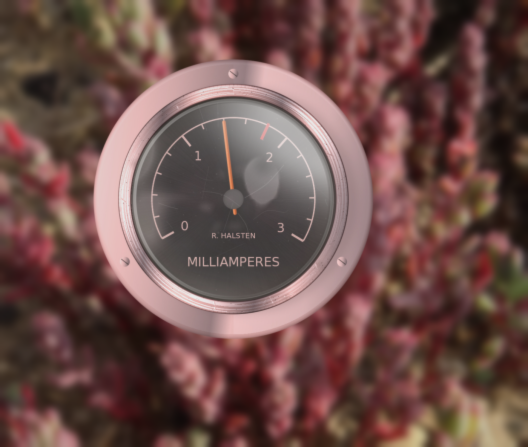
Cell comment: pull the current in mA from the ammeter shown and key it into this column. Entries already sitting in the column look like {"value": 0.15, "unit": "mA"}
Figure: {"value": 1.4, "unit": "mA"}
